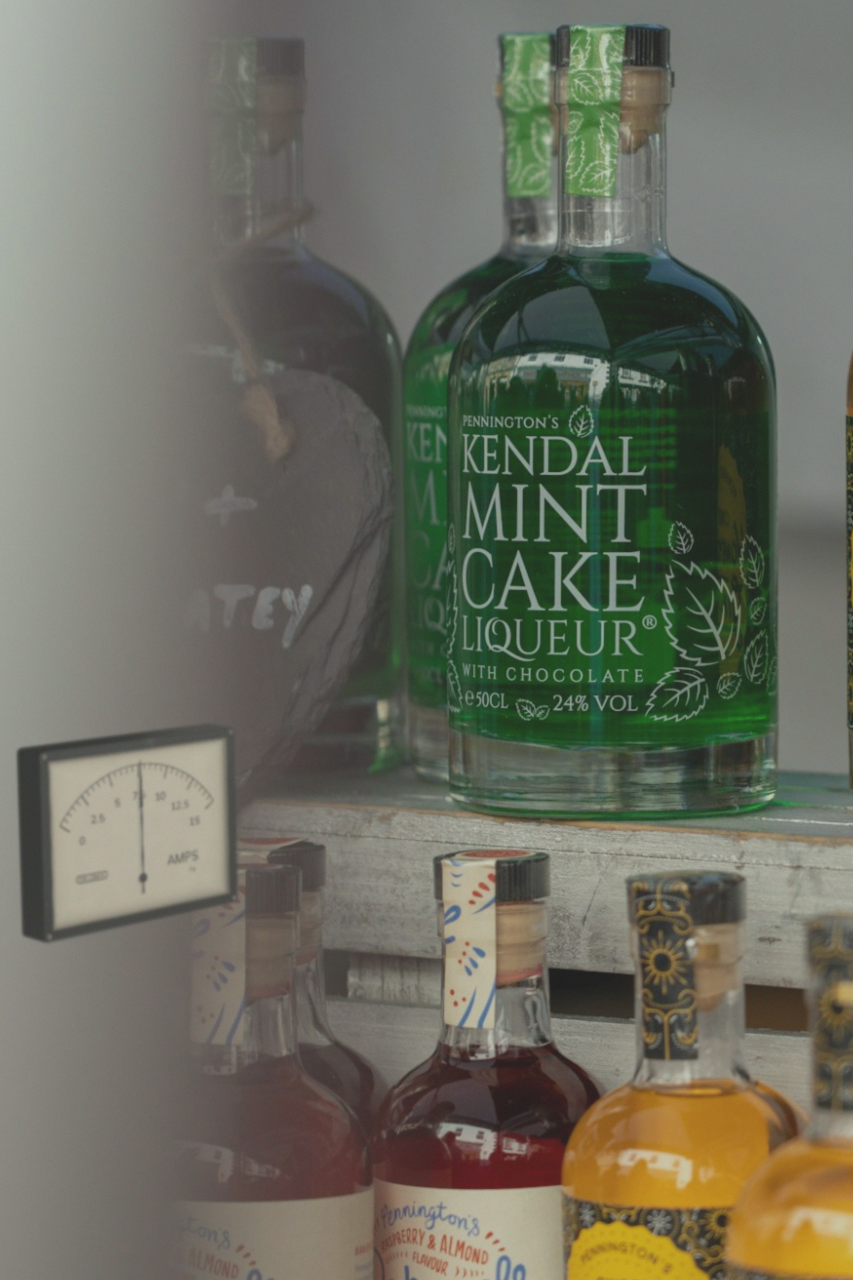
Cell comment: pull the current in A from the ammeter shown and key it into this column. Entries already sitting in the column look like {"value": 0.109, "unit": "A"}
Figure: {"value": 7.5, "unit": "A"}
